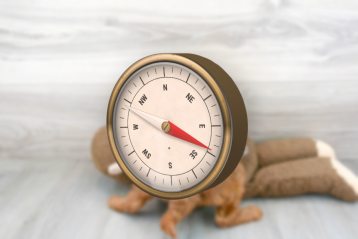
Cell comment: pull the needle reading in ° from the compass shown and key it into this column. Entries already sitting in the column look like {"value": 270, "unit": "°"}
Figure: {"value": 115, "unit": "°"}
